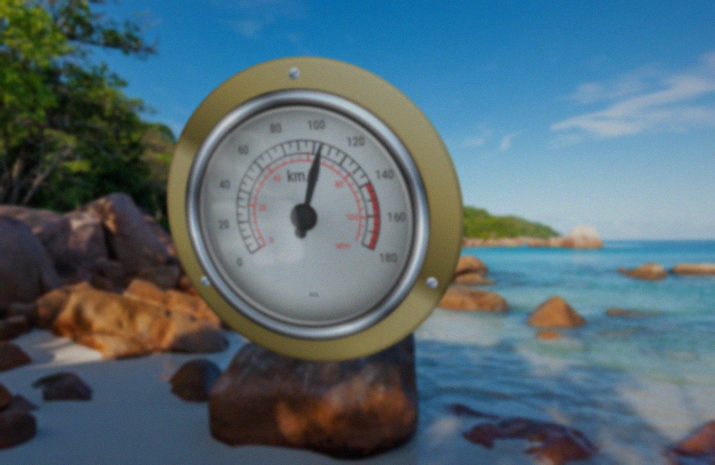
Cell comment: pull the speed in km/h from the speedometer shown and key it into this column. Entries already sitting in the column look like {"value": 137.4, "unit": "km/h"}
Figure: {"value": 105, "unit": "km/h"}
